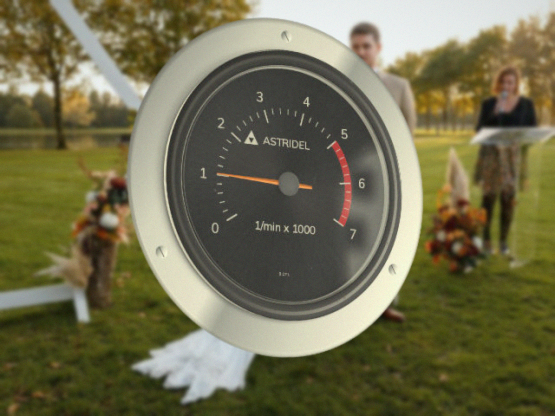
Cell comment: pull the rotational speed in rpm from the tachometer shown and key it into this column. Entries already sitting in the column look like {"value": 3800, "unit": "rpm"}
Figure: {"value": 1000, "unit": "rpm"}
